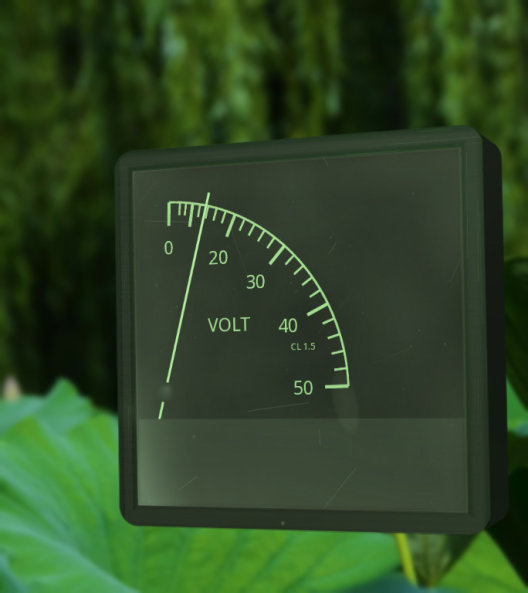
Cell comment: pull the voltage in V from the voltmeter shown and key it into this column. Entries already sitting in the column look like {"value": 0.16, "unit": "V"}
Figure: {"value": 14, "unit": "V"}
